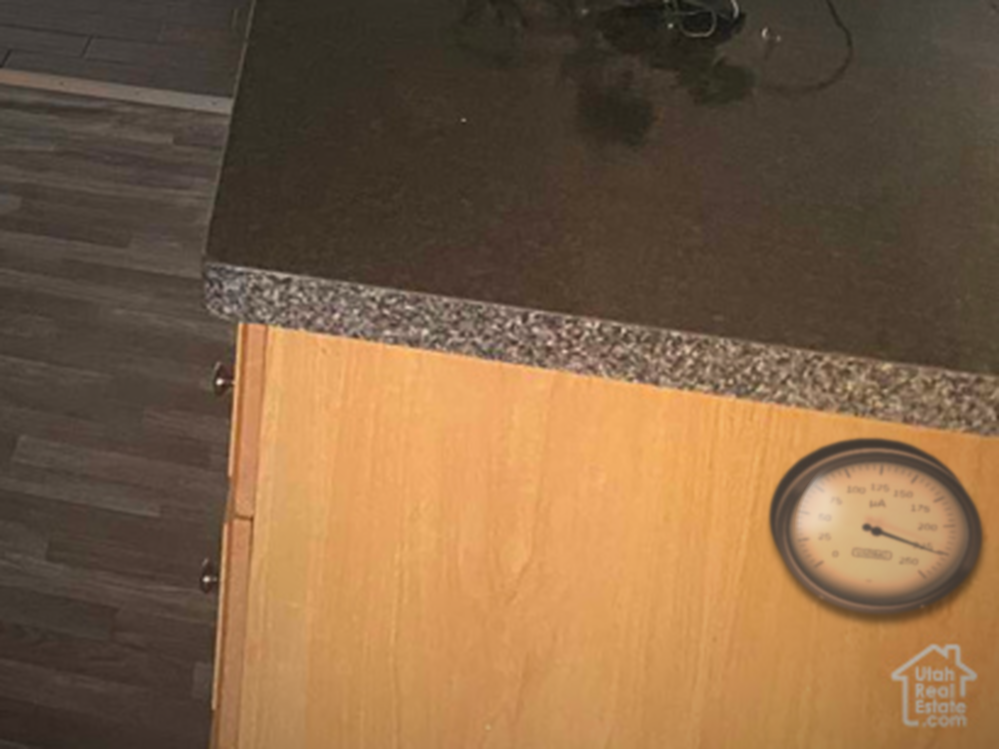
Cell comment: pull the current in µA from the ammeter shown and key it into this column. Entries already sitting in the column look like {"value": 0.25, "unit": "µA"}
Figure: {"value": 225, "unit": "µA"}
